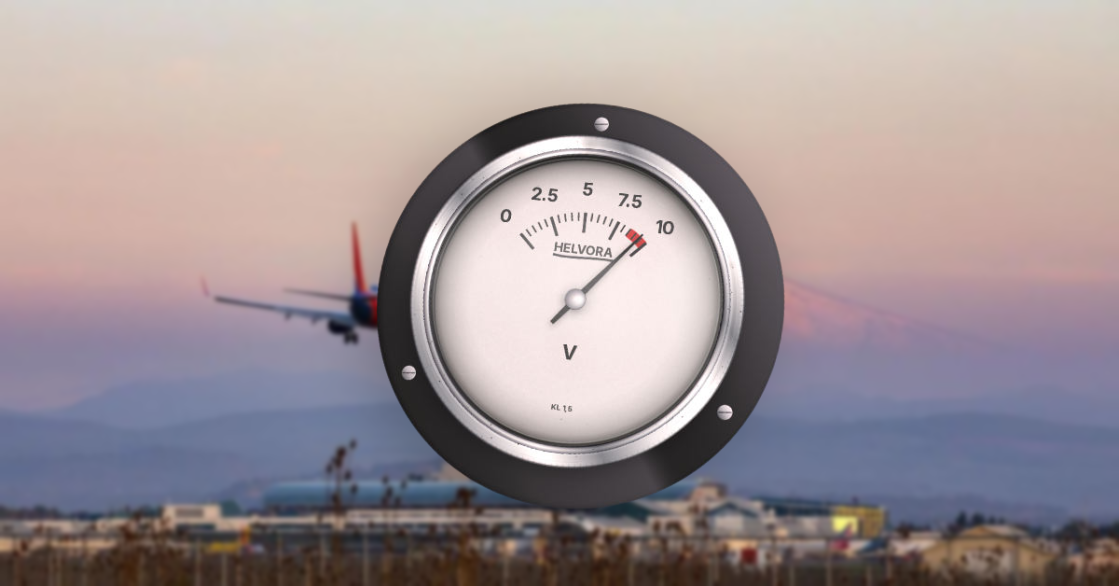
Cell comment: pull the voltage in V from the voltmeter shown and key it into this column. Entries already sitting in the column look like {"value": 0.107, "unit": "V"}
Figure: {"value": 9.5, "unit": "V"}
